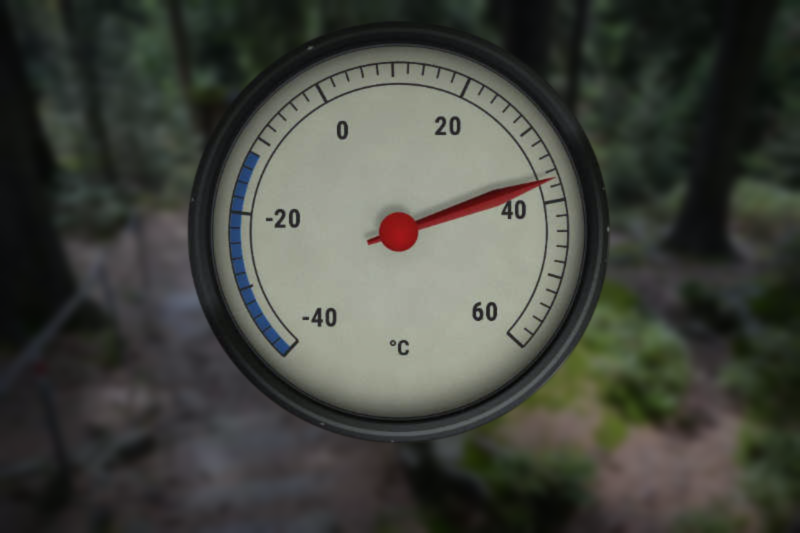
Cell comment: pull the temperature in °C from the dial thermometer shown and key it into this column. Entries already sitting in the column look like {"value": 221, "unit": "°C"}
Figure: {"value": 37, "unit": "°C"}
